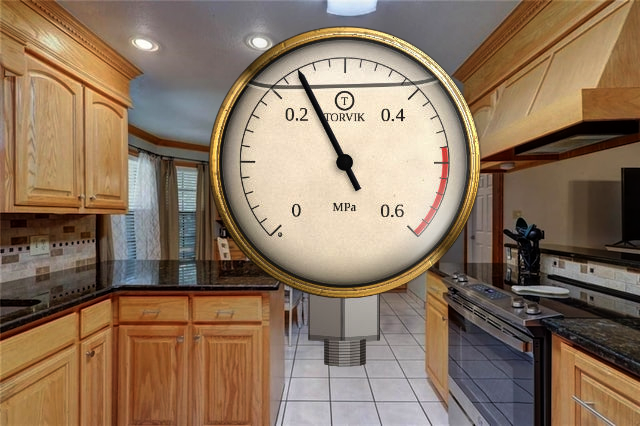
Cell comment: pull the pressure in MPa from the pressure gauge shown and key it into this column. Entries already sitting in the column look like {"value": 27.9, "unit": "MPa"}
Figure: {"value": 0.24, "unit": "MPa"}
